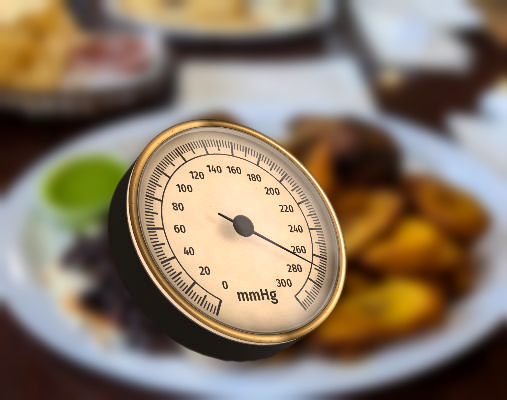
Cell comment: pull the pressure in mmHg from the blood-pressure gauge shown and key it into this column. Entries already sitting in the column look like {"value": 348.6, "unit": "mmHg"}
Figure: {"value": 270, "unit": "mmHg"}
